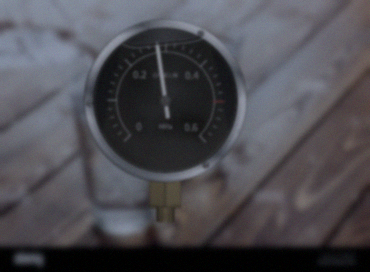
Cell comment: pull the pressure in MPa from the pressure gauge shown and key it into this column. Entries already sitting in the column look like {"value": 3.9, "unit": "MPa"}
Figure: {"value": 0.28, "unit": "MPa"}
